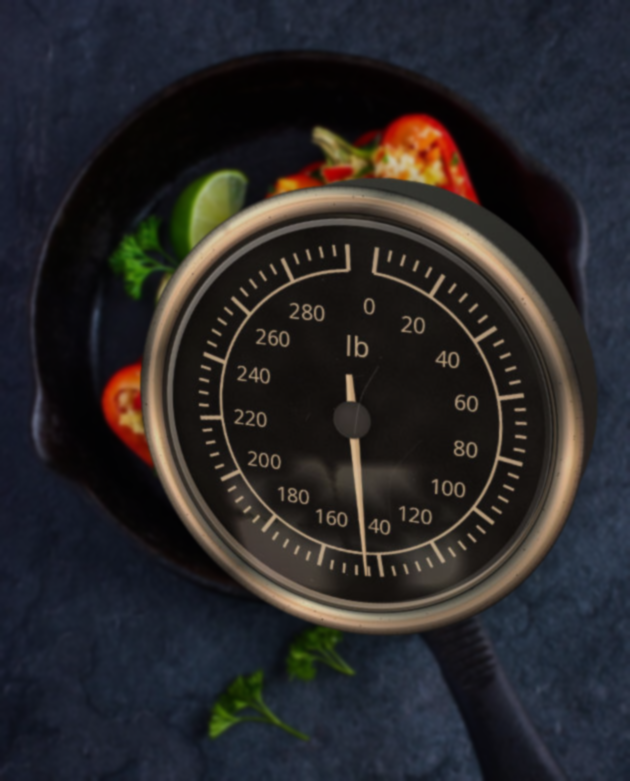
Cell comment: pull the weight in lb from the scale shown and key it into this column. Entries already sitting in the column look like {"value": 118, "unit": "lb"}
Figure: {"value": 144, "unit": "lb"}
